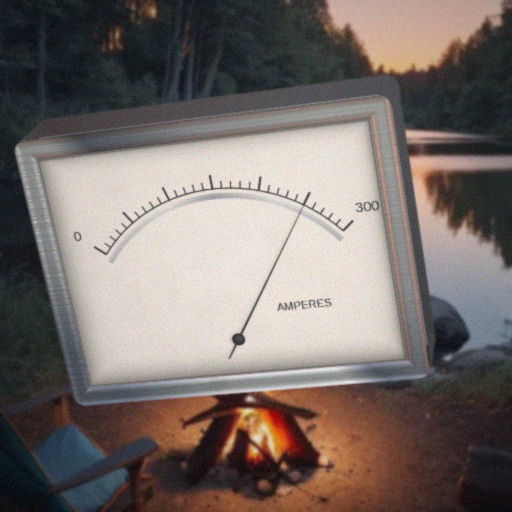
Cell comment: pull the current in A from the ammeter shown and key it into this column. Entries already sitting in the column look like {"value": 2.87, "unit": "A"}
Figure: {"value": 250, "unit": "A"}
